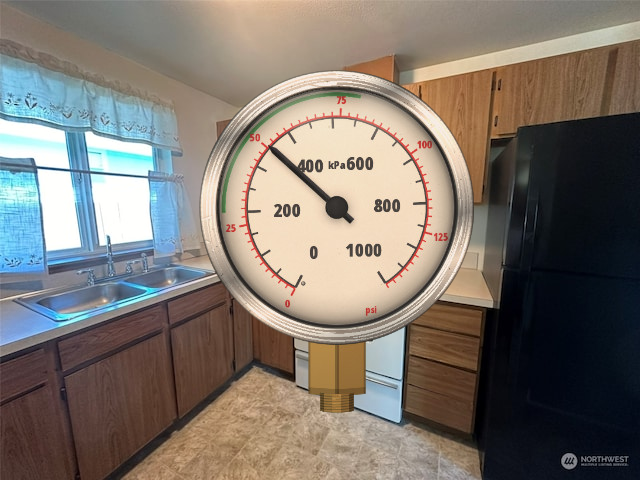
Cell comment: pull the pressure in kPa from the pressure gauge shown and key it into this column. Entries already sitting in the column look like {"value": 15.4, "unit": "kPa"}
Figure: {"value": 350, "unit": "kPa"}
